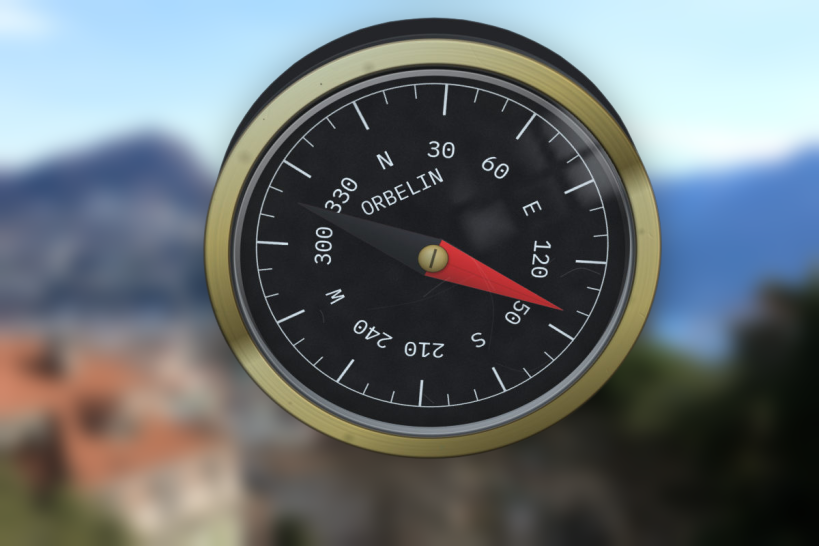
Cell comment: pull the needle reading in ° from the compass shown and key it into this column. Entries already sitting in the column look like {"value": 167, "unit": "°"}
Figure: {"value": 140, "unit": "°"}
